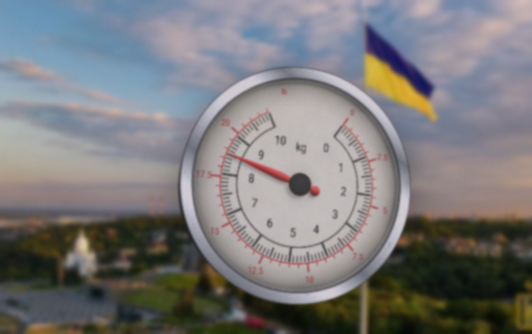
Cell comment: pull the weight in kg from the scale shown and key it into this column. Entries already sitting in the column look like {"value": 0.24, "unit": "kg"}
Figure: {"value": 8.5, "unit": "kg"}
